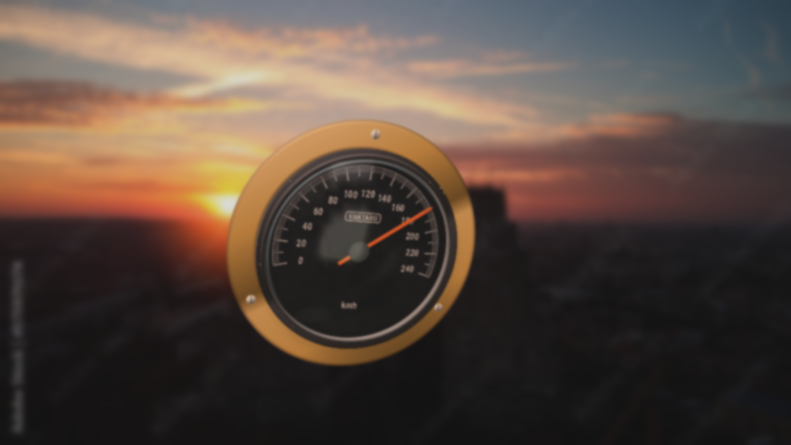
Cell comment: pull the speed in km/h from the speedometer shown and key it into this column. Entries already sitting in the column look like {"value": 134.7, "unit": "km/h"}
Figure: {"value": 180, "unit": "km/h"}
